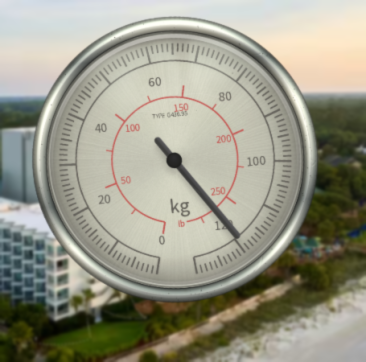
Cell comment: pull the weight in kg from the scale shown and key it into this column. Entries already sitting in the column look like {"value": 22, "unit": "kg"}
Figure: {"value": 119, "unit": "kg"}
